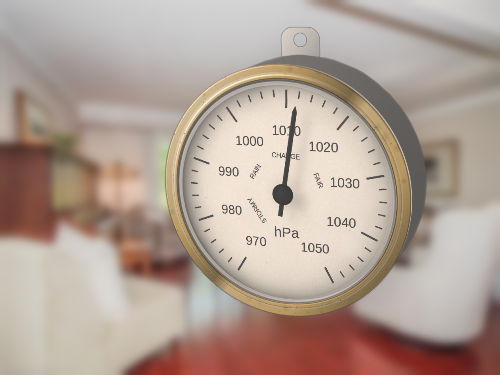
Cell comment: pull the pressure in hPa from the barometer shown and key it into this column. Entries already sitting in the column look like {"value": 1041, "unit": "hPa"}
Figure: {"value": 1012, "unit": "hPa"}
